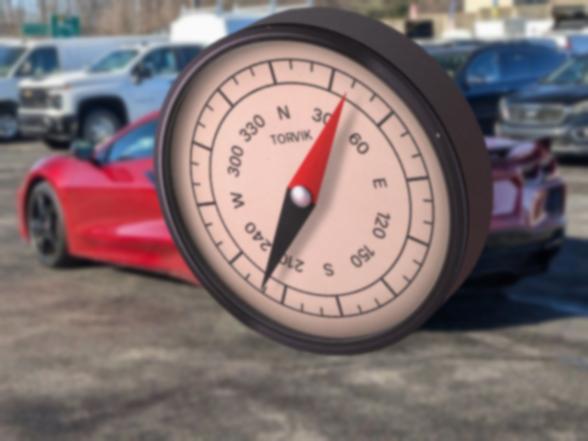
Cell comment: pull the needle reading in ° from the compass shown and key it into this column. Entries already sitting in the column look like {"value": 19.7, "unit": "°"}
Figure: {"value": 40, "unit": "°"}
